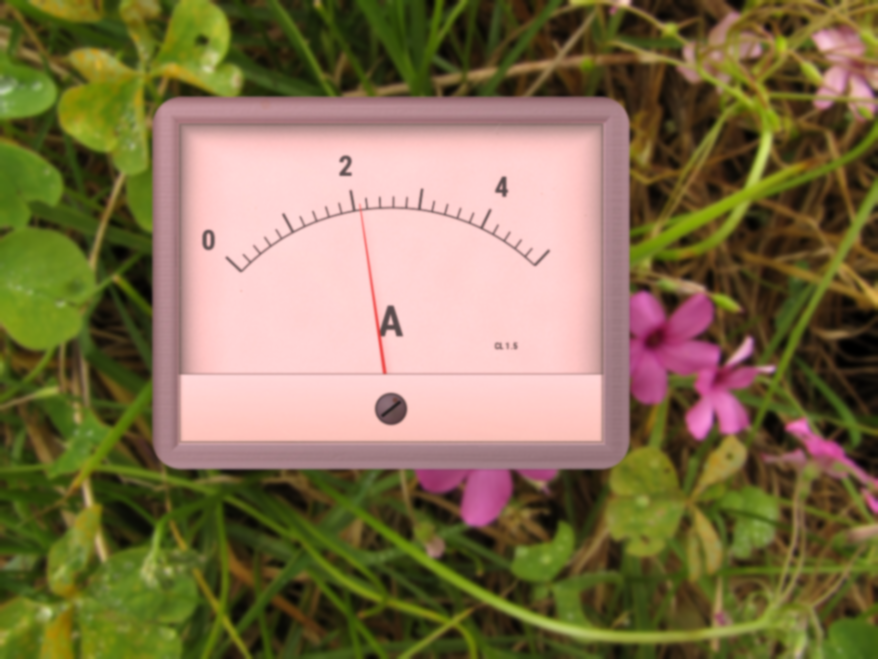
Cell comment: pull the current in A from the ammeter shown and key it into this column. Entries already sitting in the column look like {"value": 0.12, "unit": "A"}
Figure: {"value": 2.1, "unit": "A"}
